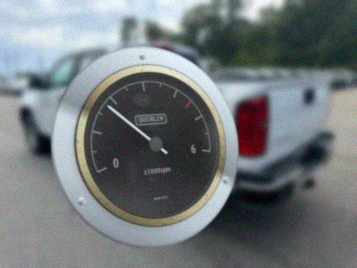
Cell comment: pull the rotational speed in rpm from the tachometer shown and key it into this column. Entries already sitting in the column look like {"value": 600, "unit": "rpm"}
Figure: {"value": 1750, "unit": "rpm"}
